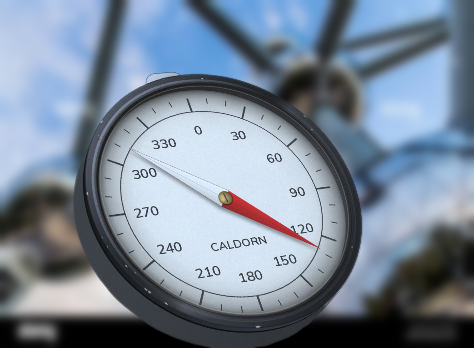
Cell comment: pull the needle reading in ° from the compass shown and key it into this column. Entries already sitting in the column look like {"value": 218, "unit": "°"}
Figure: {"value": 130, "unit": "°"}
